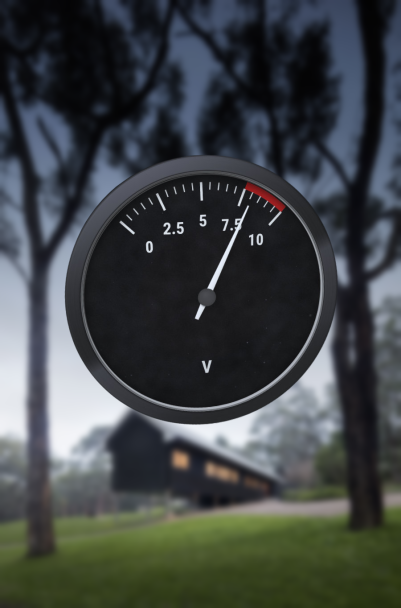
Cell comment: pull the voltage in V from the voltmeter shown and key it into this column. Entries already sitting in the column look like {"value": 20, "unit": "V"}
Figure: {"value": 8, "unit": "V"}
